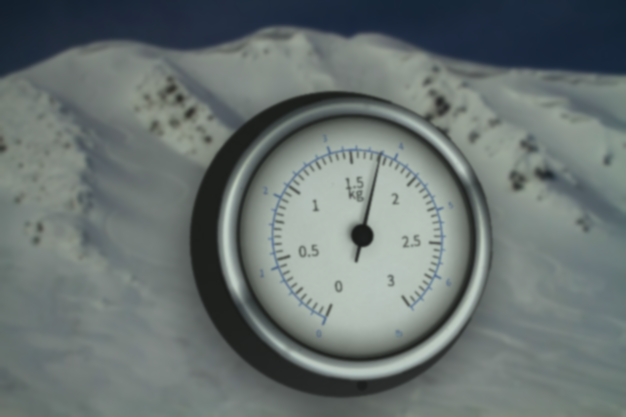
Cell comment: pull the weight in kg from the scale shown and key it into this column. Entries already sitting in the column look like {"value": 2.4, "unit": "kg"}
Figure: {"value": 1.7, "unit": "kg"}
